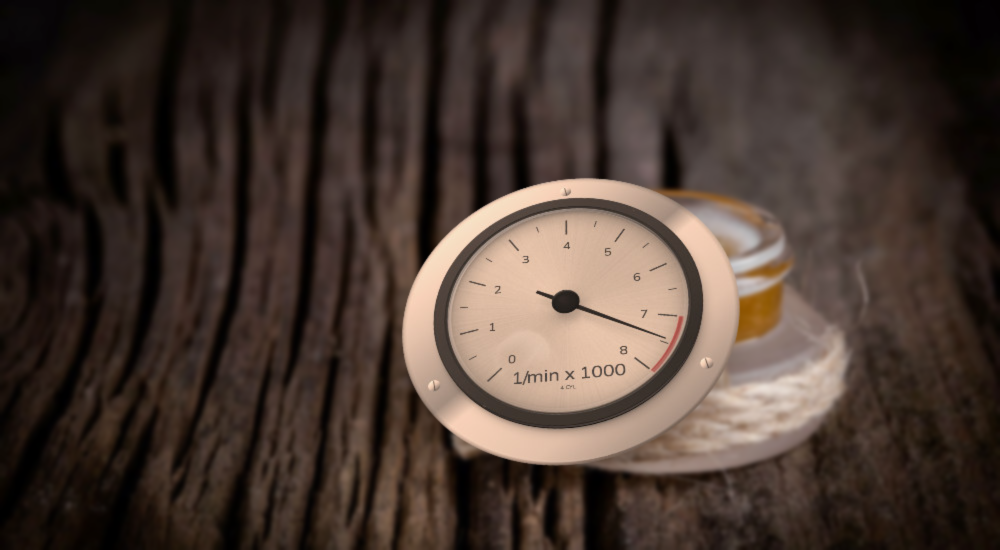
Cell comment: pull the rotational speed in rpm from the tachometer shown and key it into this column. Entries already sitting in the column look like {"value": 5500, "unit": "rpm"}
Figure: {"value": 7500, "unit": "rpm"}
